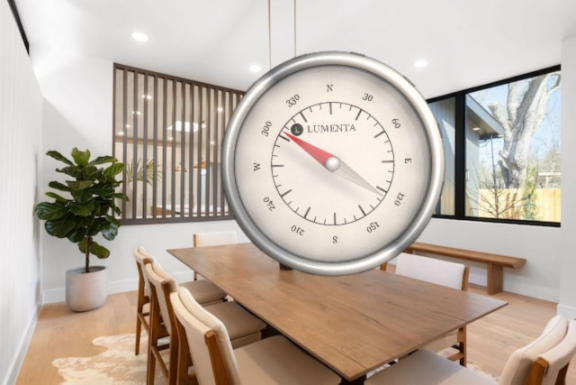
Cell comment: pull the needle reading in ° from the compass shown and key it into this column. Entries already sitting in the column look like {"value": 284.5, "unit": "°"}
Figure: {"value": 305, "unit": "°"}
